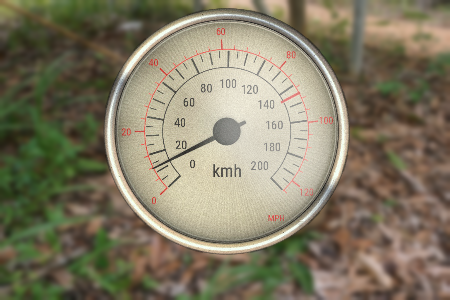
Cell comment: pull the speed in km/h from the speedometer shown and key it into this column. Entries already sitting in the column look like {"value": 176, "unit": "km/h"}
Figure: {"value": 12.5, "unit": "km/h"}
